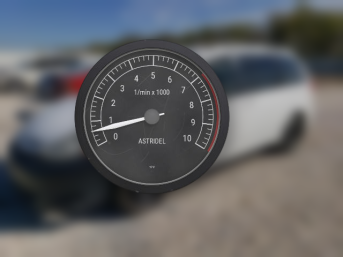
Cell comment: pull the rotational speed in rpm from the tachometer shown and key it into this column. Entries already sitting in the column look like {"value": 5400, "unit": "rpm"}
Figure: {"value": 600, "unit": "rpm"}
